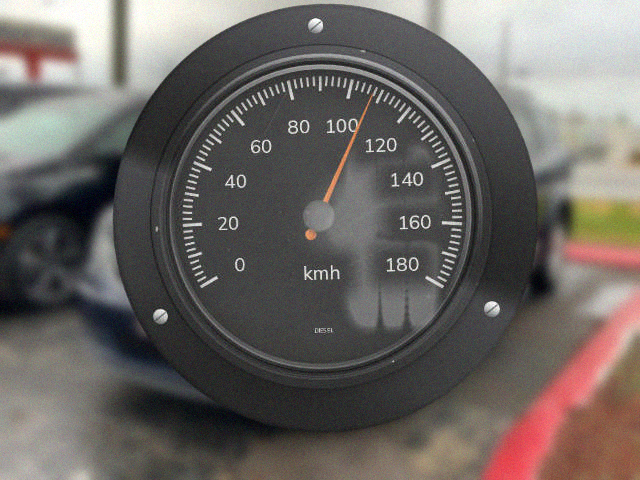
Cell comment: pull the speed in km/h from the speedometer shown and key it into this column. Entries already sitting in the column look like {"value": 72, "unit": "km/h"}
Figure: {"value": 108, "unit": "km/h"}
